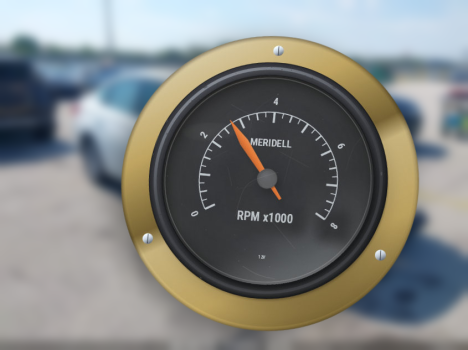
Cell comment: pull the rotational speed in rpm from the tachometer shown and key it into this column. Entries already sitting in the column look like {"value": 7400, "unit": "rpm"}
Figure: {"value": 2750, "unit": "rpm"}
